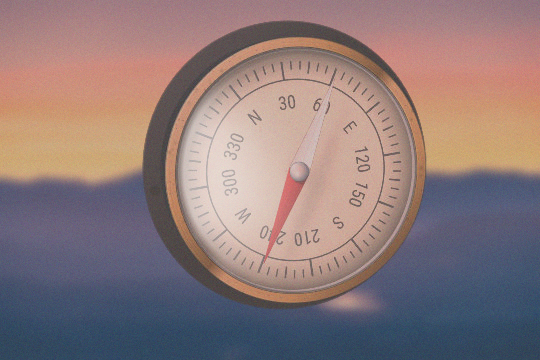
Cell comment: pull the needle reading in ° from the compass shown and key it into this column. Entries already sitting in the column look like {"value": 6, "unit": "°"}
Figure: {"value": 240, "unit": "°"}
